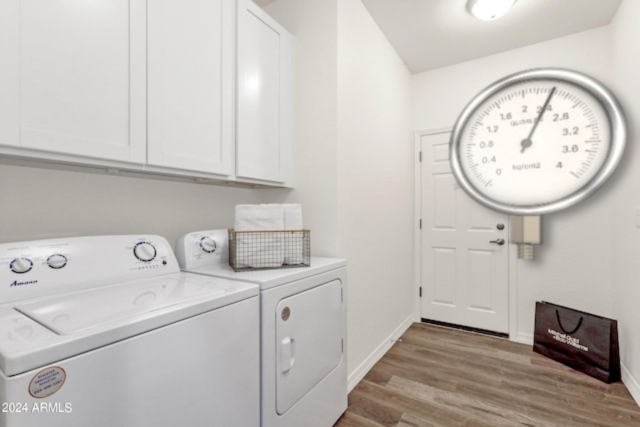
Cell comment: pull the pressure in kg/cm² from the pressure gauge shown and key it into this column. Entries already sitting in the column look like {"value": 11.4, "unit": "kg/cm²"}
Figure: {"value": 2.4, "unit": "kg/cm²"}
